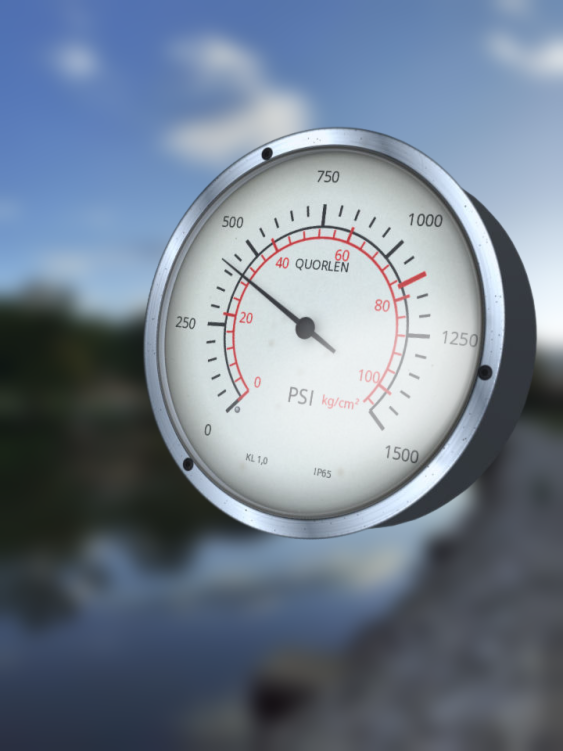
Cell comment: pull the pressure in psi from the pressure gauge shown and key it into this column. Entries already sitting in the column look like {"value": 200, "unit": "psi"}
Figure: {"value": 425, "unit": "psi"}
